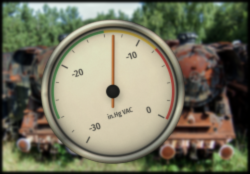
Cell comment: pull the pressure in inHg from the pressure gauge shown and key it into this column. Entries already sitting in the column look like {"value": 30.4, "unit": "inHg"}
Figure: {"value": -13, "unit": "inHg"}
